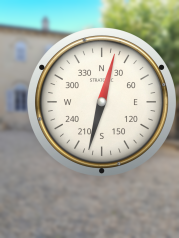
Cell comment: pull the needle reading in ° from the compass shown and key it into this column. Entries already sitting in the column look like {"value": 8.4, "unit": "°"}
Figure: {"value": 15, "unit": "°"}
